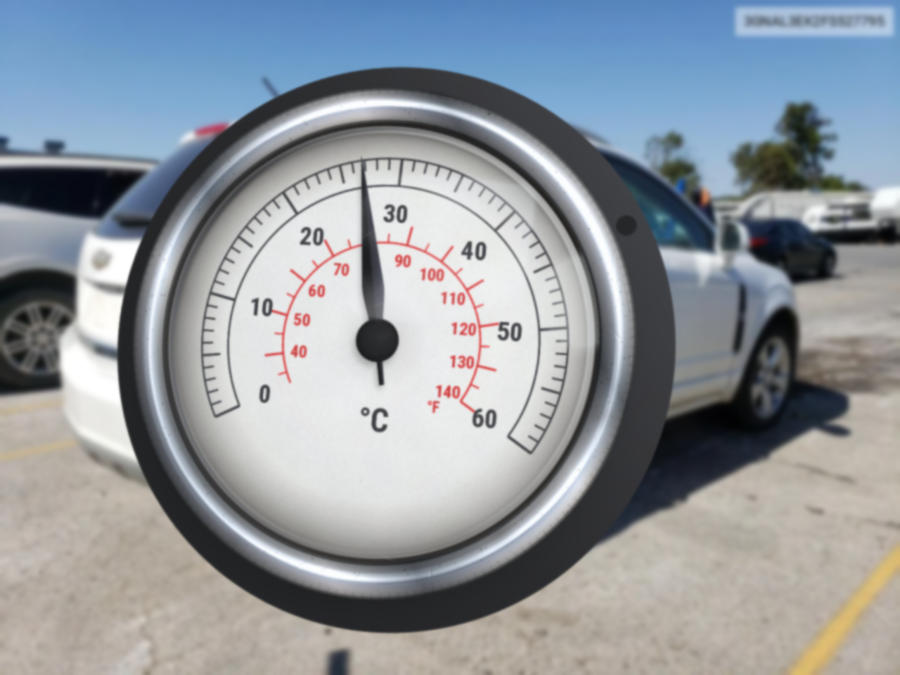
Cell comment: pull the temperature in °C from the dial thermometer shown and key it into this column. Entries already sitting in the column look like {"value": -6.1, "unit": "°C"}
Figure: {"value": 27, "unit": "°C"}
